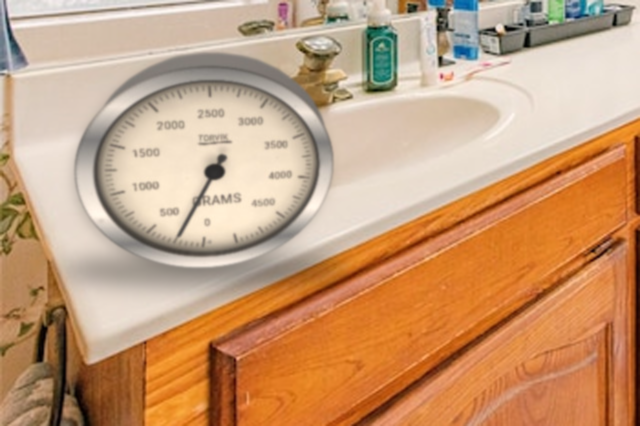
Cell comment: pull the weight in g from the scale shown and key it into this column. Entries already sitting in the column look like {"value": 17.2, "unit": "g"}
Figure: {"value": 250, "unit": "g"}
